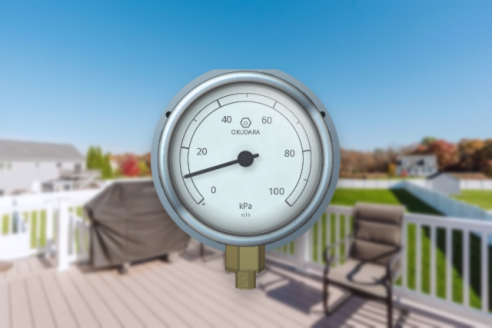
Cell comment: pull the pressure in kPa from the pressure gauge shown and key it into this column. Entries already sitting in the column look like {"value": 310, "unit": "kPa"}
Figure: {"value": 10, "unit": "kPa"}
